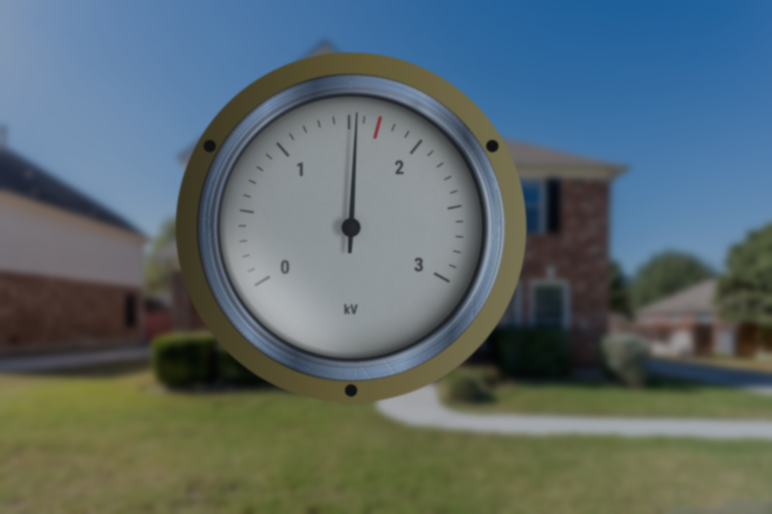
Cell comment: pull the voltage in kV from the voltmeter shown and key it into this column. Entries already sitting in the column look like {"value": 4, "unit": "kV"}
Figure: {"value": 1.55, "unit": "kV"}
